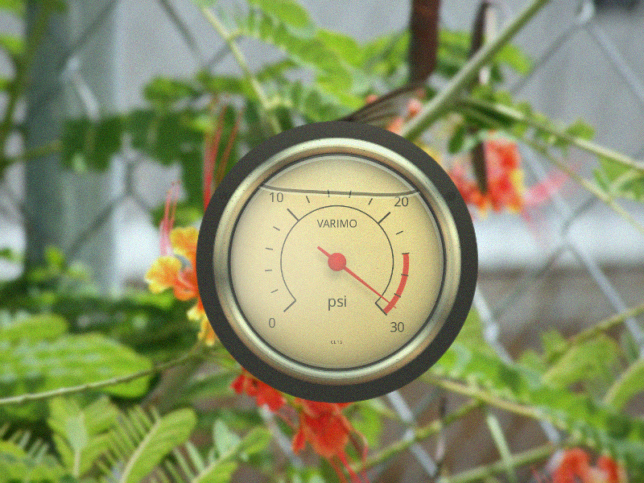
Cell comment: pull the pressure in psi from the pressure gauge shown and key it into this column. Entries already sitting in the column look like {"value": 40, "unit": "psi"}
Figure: {"value": 29, "unit": "psi"}
